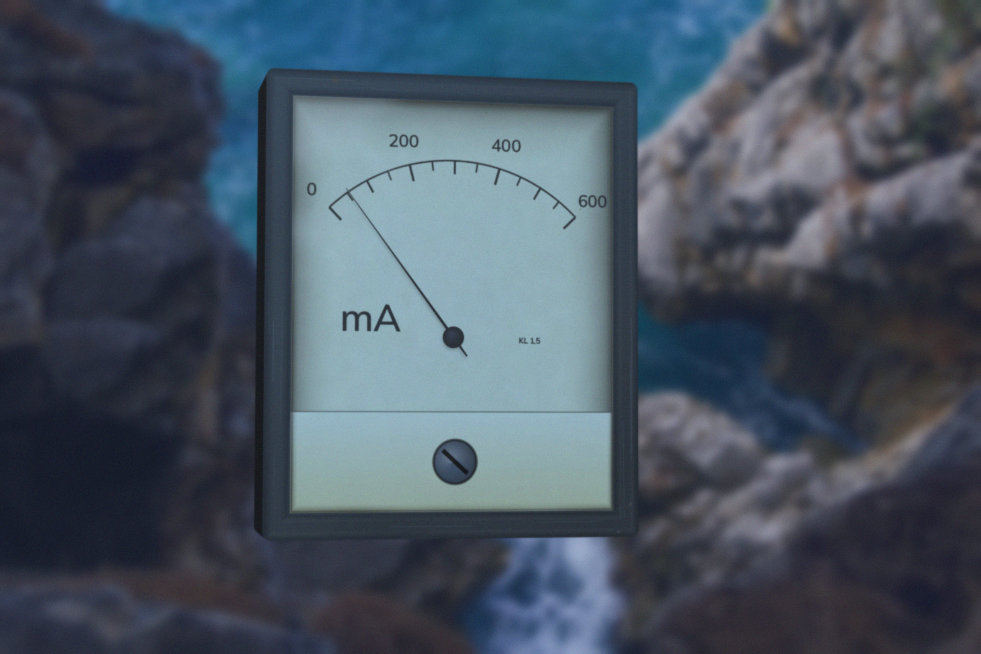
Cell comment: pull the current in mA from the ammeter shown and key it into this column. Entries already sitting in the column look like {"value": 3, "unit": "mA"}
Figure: {"value": 50, "unit": "mA"}
